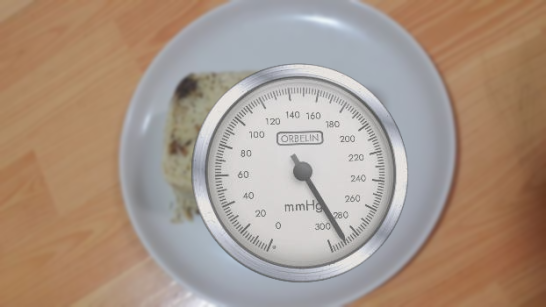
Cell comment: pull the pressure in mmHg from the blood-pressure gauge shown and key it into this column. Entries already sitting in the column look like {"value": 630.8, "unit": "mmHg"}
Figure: {"value": 290, "unit": "mmHg"}
